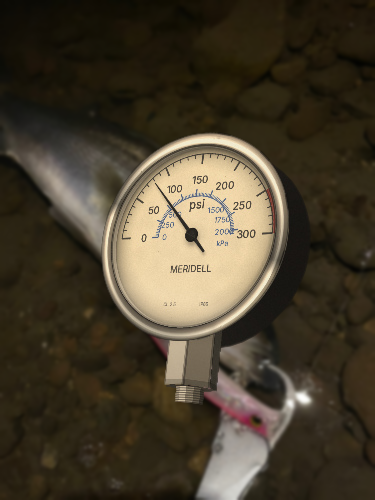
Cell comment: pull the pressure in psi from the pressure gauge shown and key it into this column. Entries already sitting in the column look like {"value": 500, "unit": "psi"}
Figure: {"value": 80, "unit": "psi"}
